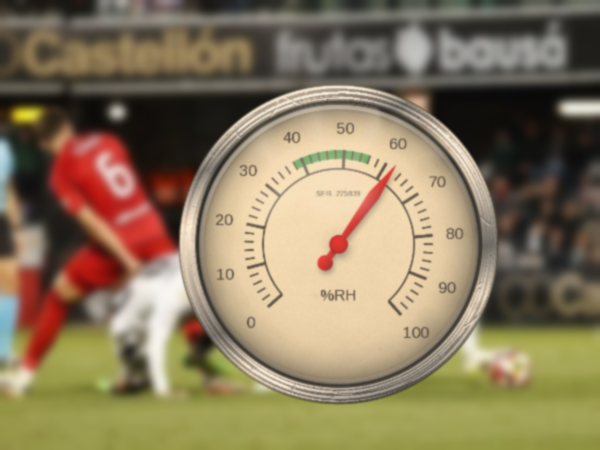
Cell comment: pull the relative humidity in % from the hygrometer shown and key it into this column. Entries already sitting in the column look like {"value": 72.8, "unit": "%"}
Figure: {"value": 62, "unit": "%"}
